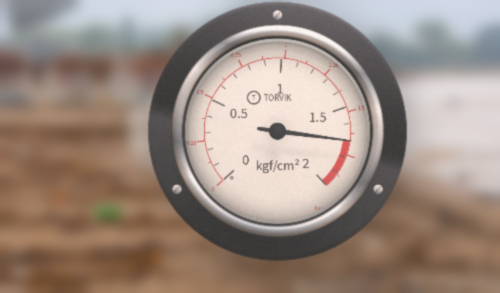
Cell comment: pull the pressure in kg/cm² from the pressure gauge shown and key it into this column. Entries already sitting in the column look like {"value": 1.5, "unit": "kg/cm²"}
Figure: {"value": 1.7, "unit": "kg/cm²"}
